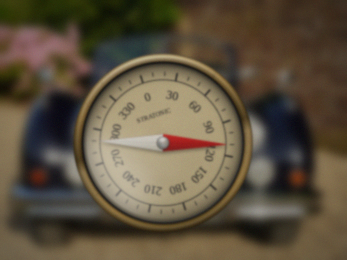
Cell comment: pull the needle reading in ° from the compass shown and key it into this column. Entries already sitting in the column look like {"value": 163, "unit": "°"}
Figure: {"value": 110, "unit": "°"}
